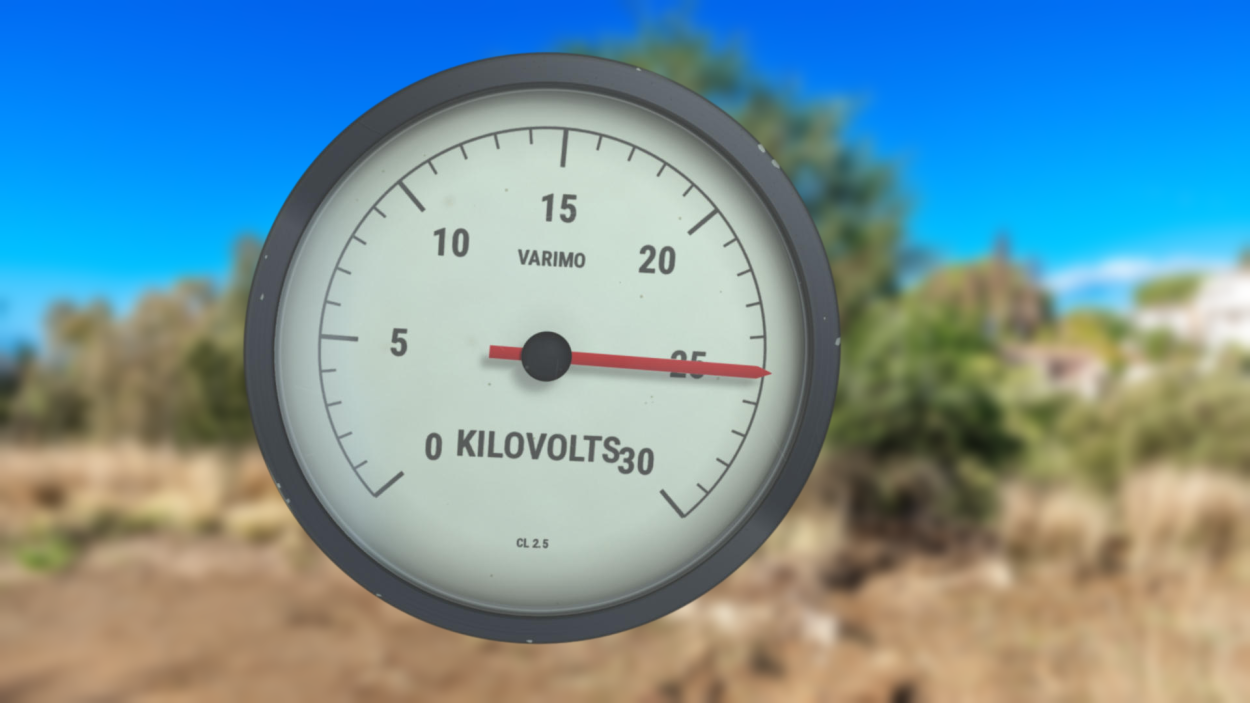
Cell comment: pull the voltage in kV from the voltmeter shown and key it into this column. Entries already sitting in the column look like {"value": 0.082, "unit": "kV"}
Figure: {"value": 25, "unit": "kV"}
